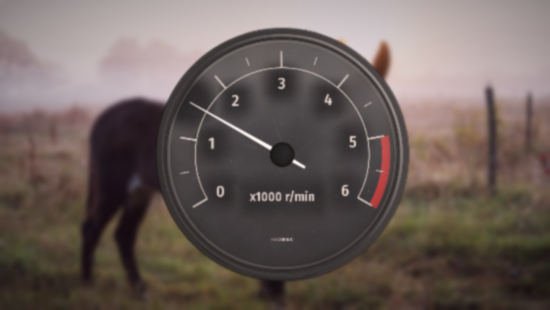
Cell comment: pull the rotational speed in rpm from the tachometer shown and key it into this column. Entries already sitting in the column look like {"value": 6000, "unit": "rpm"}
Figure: {"value": 1500, "unit": "rpm"}
